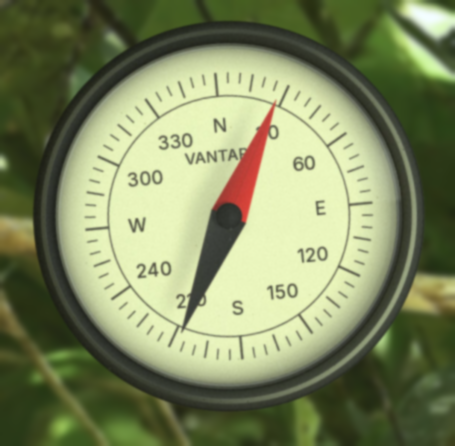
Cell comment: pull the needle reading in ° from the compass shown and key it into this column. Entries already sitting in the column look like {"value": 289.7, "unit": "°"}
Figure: {"value": 27.5, "unit": "°"}
